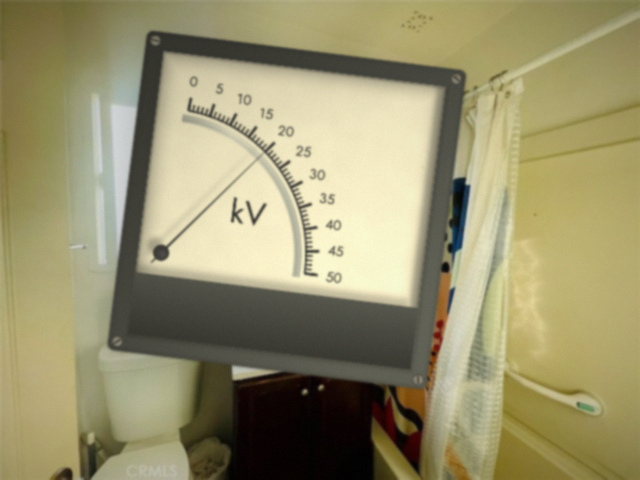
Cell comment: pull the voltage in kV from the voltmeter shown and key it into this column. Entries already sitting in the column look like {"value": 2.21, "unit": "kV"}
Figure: {"value": 20, "unit": "kV"}
